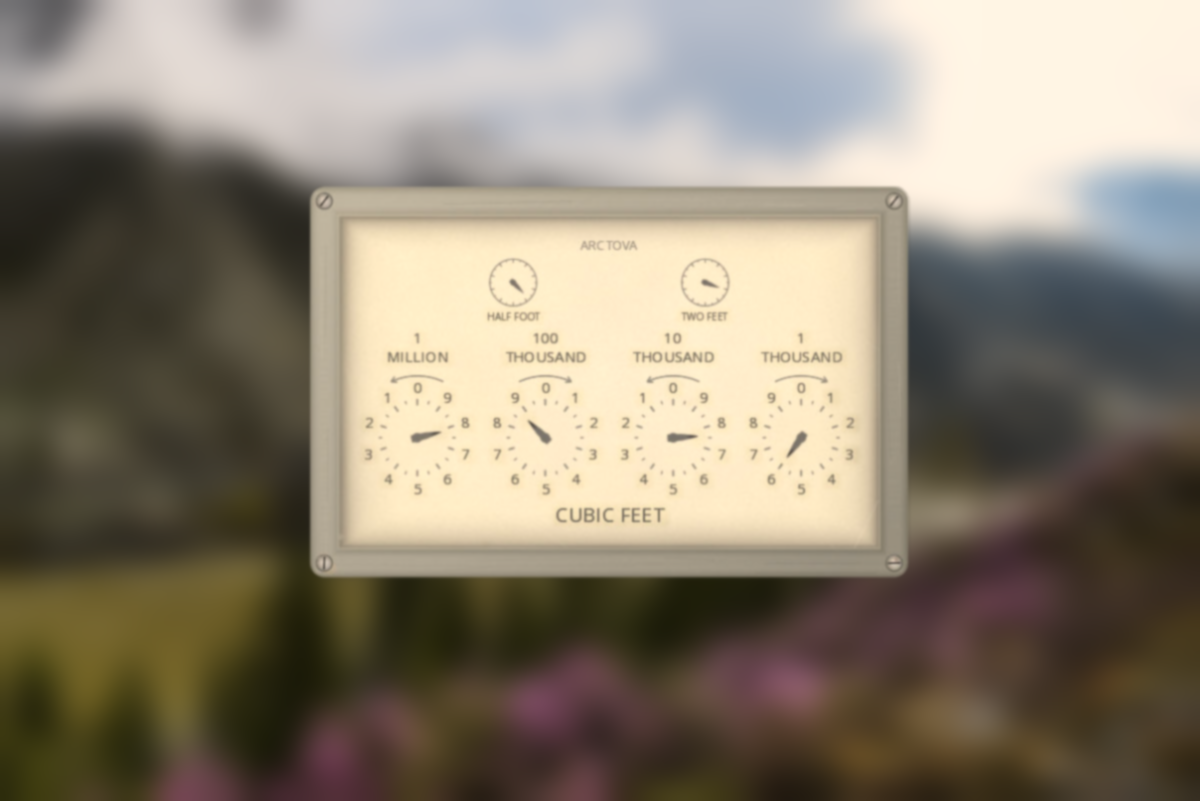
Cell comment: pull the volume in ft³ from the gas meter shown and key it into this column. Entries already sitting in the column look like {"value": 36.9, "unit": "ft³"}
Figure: {"value": 787600, "unit": "ft³"}
